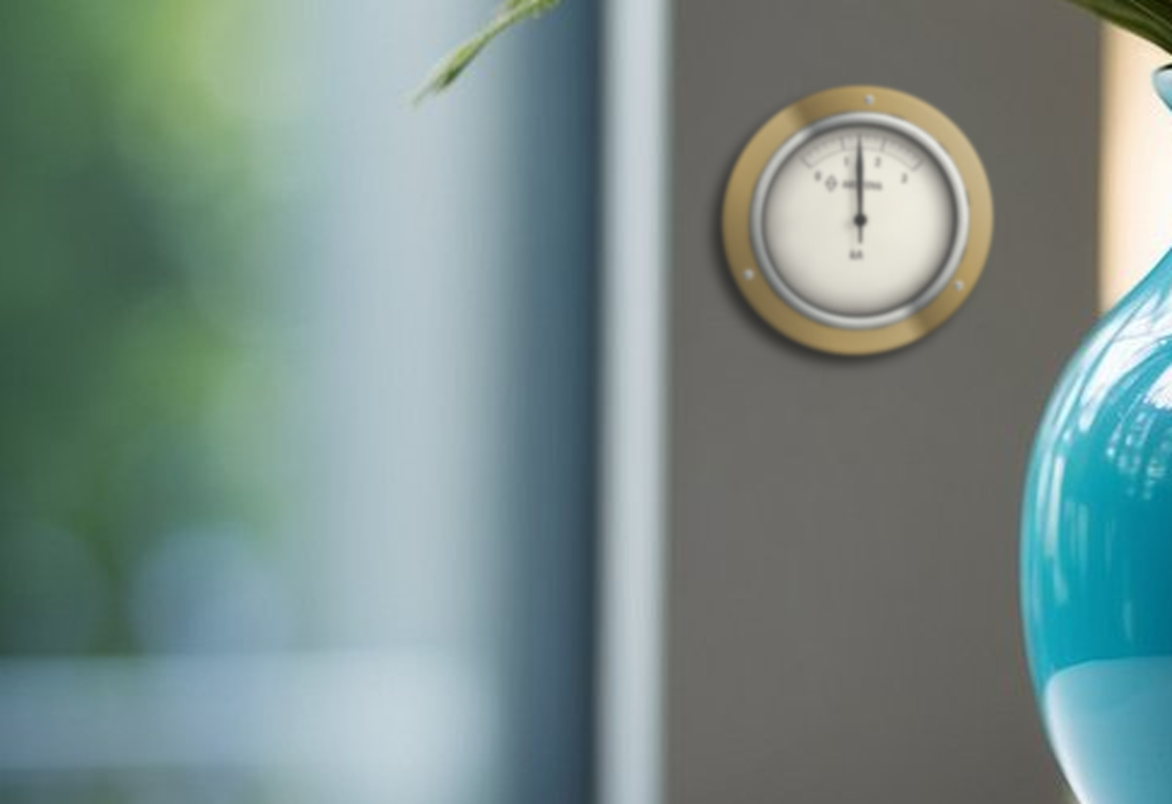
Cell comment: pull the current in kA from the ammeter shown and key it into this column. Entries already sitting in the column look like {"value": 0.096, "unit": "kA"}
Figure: {"value": 1.4, "unit": "kA"}
